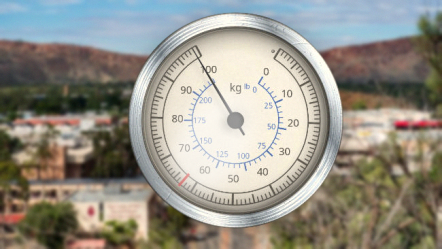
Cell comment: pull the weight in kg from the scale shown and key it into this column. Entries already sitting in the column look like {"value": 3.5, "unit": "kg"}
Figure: {"value": 99, "unit": "kg"}
